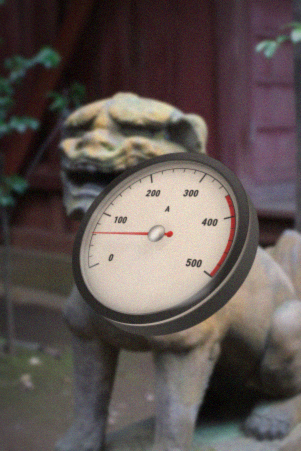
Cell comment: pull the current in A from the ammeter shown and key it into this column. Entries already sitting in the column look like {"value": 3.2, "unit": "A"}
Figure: {"value": 60, "unit": "A"}
